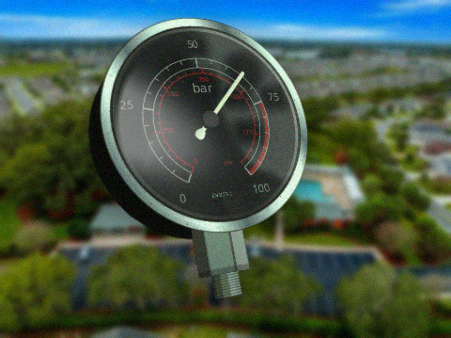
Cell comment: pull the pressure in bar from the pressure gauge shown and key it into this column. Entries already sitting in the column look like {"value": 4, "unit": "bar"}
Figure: {"value": 65, "unit": "bar"}
